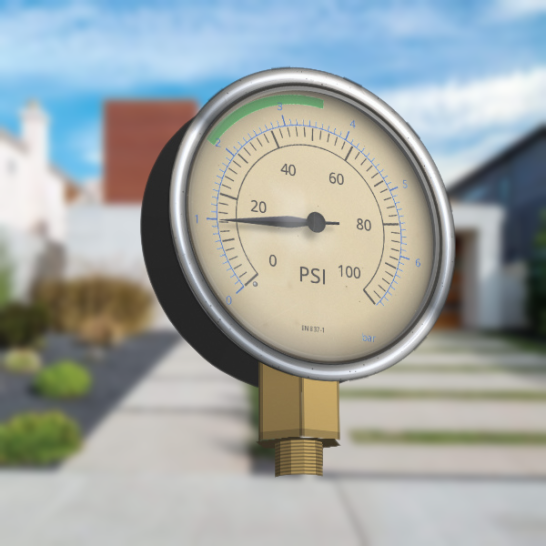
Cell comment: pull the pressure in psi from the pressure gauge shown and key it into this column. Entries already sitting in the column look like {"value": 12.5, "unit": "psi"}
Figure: {"value": 14, "unit": "psi"}
